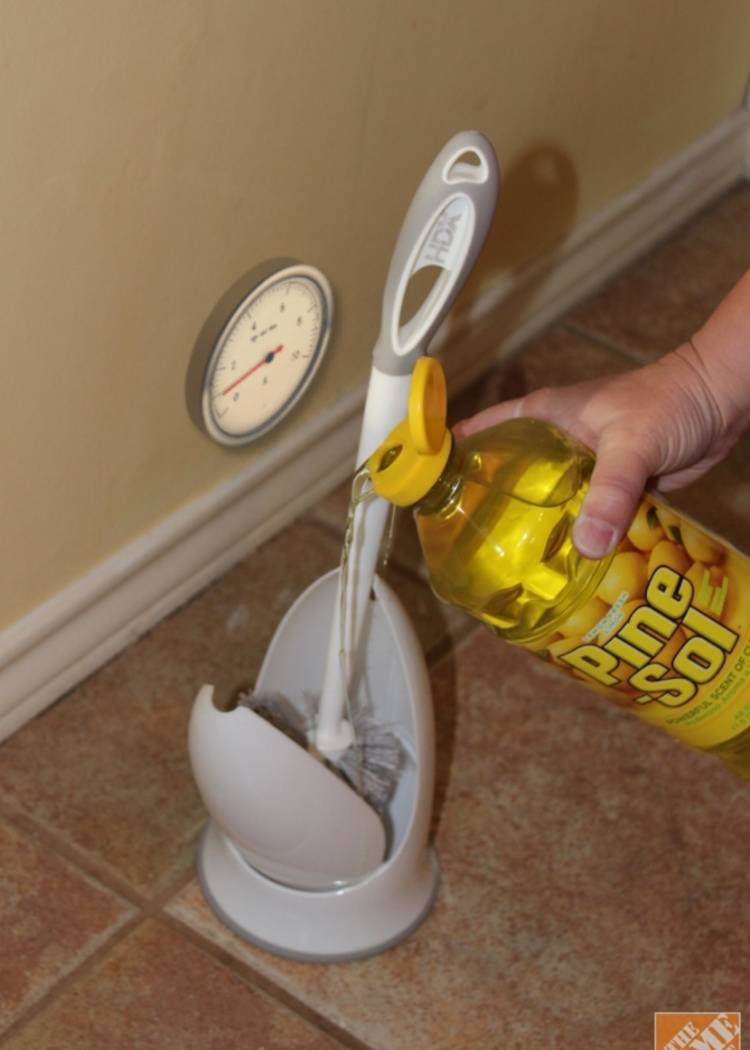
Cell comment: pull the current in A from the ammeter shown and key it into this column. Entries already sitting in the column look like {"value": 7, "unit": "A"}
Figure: {"value": 1, "unit": "A"}
